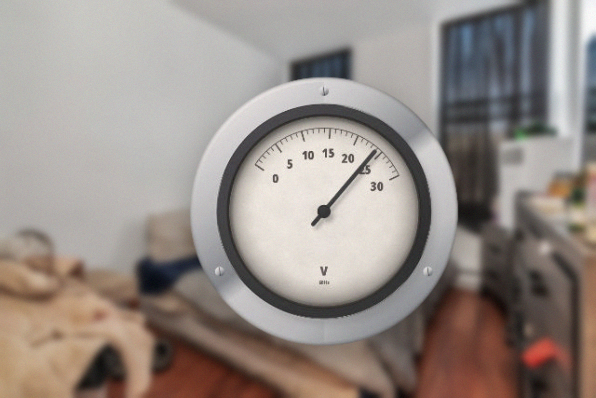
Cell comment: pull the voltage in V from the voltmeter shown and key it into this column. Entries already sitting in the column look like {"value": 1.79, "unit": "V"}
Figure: {"value": 24, "unit": "V"}
